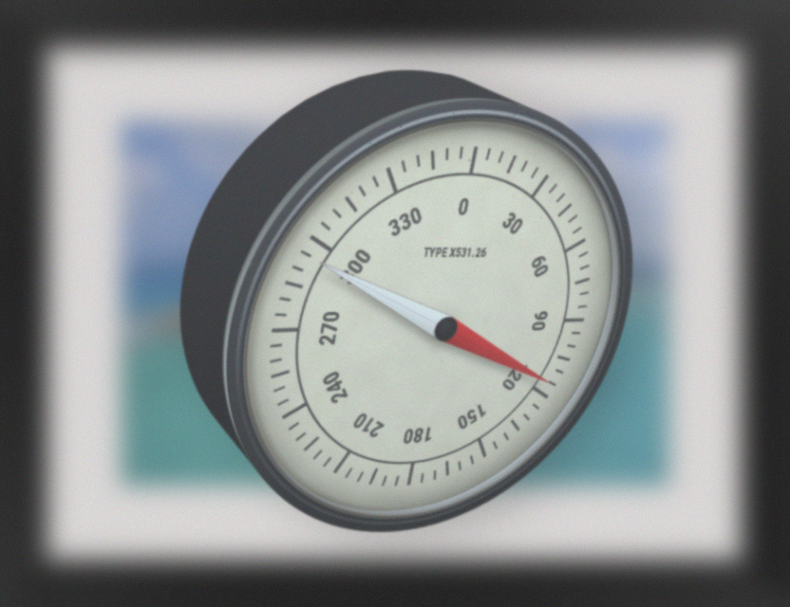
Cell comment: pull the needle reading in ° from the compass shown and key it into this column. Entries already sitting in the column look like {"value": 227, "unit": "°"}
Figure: {"value": 115, "unit": "°"}
